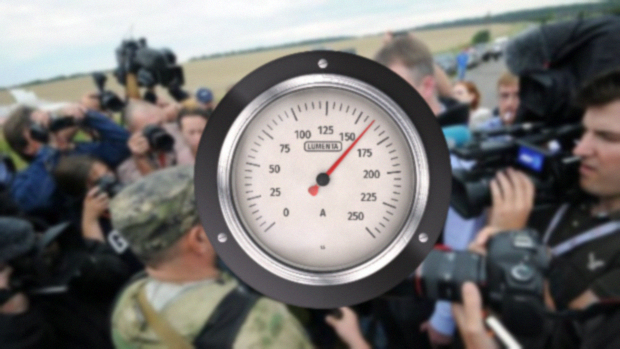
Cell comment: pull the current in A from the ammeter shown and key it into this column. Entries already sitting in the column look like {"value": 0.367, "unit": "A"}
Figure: {"value": 160, "unit": "A"}
